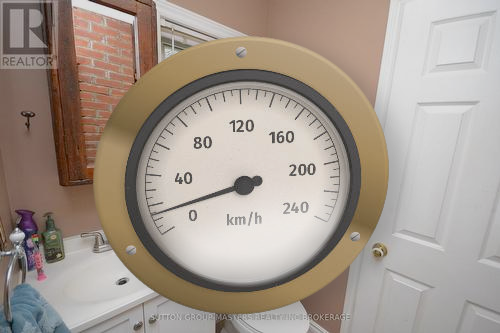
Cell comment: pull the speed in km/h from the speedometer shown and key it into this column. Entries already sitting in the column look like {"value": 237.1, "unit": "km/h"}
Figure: {"value": 15, "unit": "km/h"}
